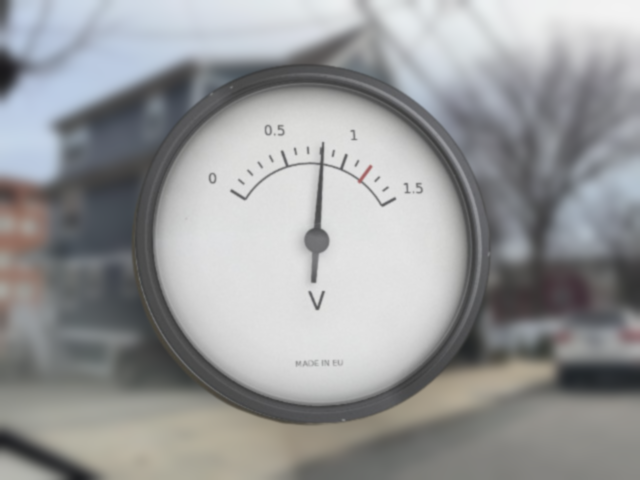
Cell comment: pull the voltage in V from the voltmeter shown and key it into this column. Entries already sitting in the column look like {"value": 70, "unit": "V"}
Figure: {"value": 0.8, "unit": "V"}
